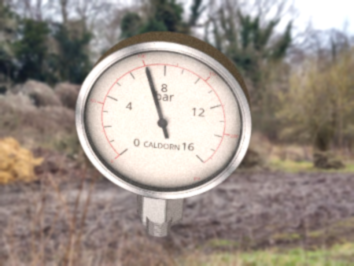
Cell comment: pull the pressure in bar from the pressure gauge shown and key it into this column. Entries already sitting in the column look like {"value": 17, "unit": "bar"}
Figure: {"value": 7, "unit": "bar"}
